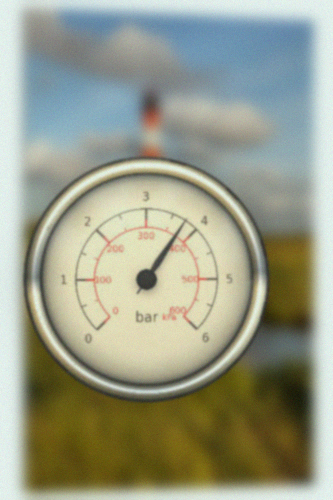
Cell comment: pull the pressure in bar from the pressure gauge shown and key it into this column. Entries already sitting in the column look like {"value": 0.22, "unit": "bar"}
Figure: {"value": 3.75, "unit": "bar"}
